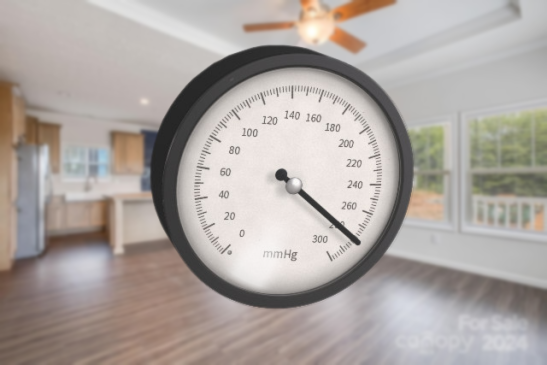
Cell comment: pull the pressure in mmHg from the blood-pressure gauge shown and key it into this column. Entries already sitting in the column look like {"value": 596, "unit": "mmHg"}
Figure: {"value": 280, "unit": "mmHg"}
